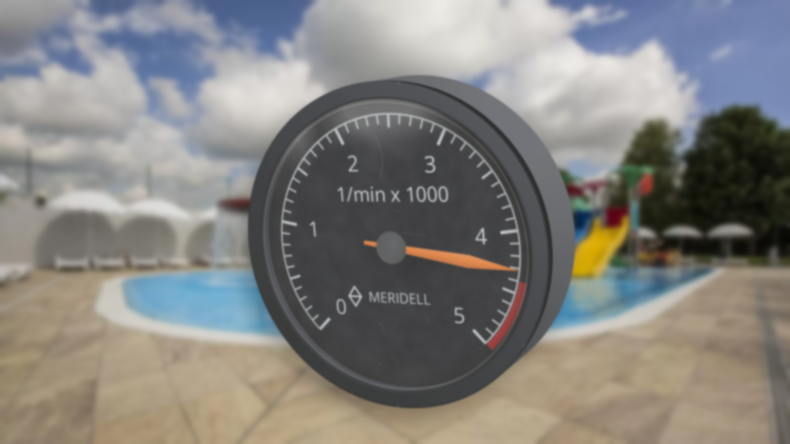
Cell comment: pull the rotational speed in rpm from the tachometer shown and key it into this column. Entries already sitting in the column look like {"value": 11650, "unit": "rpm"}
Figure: {"value": 4300, "unit": "rpm"}
